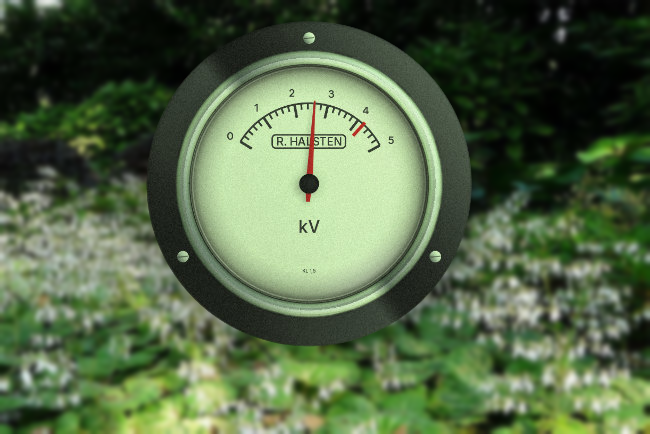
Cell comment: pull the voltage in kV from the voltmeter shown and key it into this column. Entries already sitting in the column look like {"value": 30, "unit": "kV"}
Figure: {"value": 2.6, "unit": "kV"}
